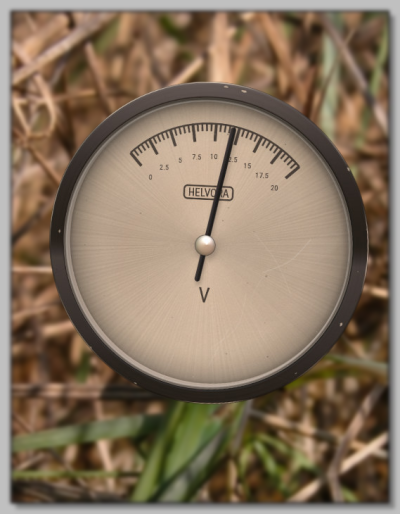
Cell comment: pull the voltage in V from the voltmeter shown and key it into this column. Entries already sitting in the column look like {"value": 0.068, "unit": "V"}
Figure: {"value": 12, "unit": "V"}
